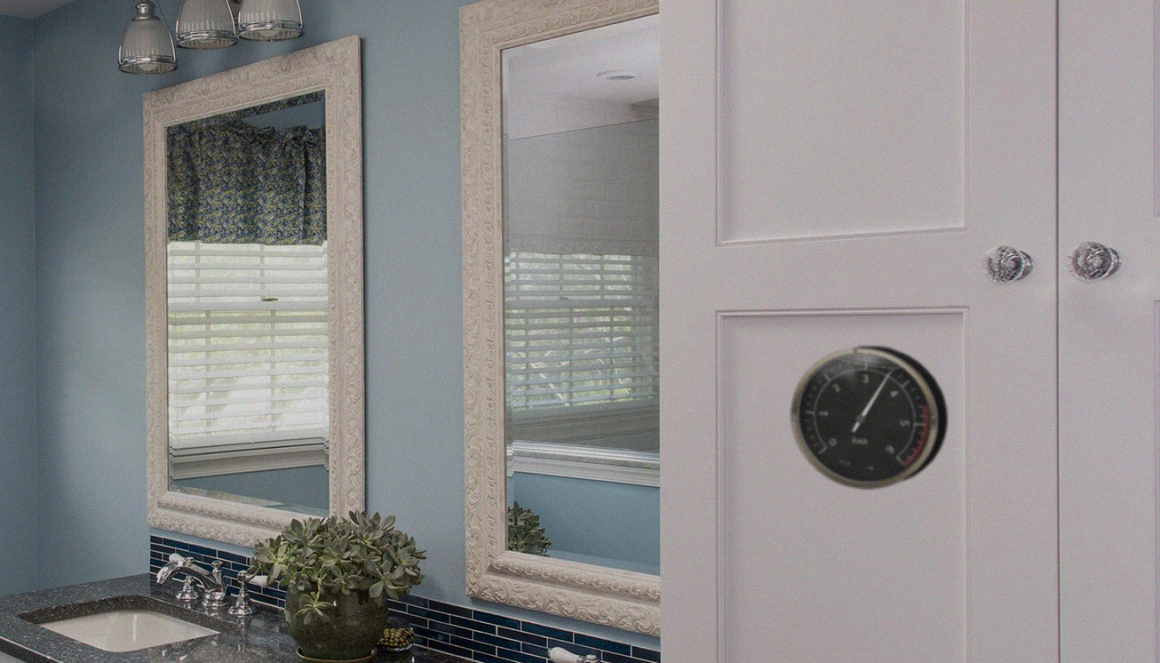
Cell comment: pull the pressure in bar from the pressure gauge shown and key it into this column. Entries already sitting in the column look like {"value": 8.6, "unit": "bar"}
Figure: {"value": 3.6, "unit": "bar"}
